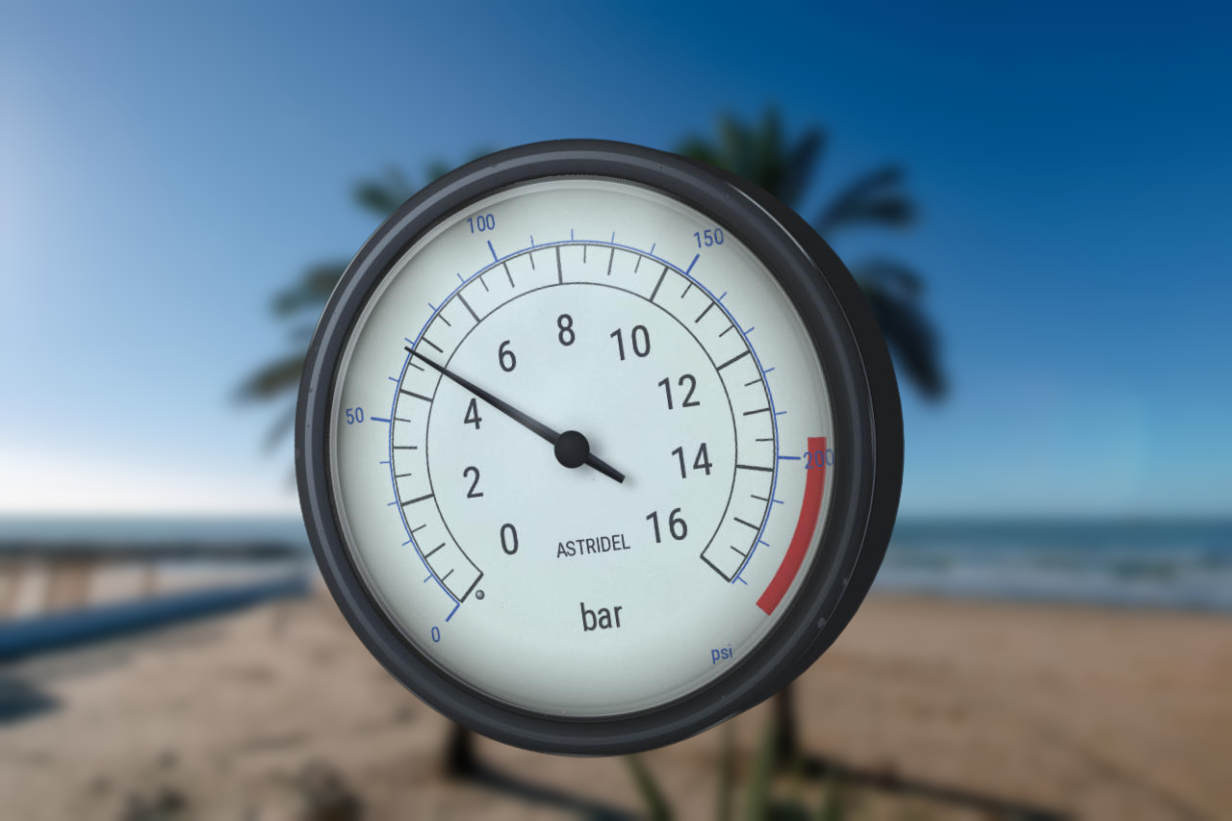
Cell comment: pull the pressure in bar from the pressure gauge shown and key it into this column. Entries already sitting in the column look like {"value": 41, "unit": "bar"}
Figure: {"value": 4.75, "unit": "bar"}
